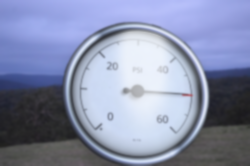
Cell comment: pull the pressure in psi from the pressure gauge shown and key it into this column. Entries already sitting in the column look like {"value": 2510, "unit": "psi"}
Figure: {"value": 50, "unit": "psi"}
